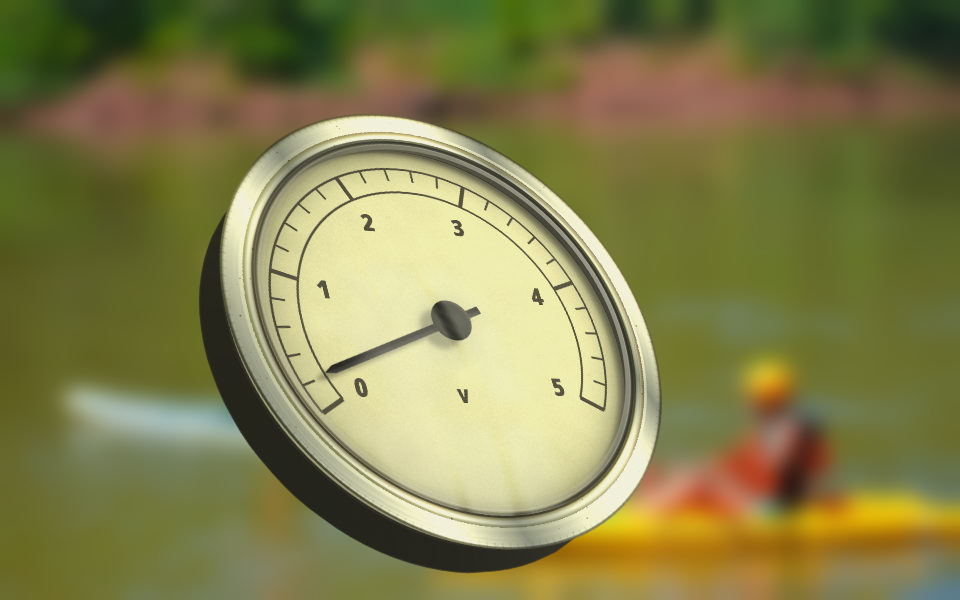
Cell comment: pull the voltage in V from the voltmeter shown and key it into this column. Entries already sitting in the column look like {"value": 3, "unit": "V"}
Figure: {"value": 0.2, "unit": "V"}
